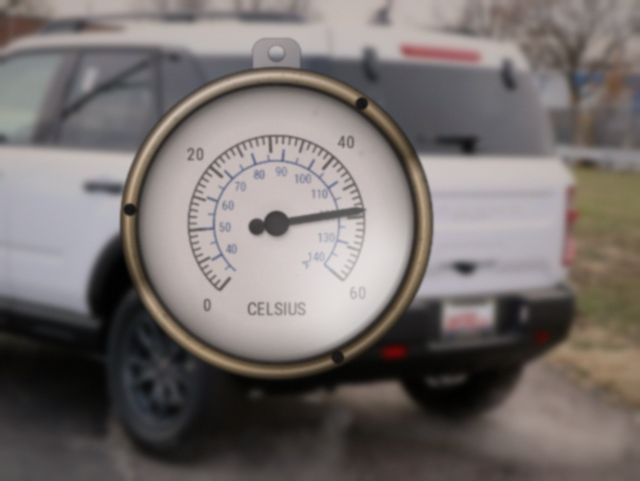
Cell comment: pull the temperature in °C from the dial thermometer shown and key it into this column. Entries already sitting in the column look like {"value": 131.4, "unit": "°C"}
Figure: {"value": 49, "unit": "°C"}
